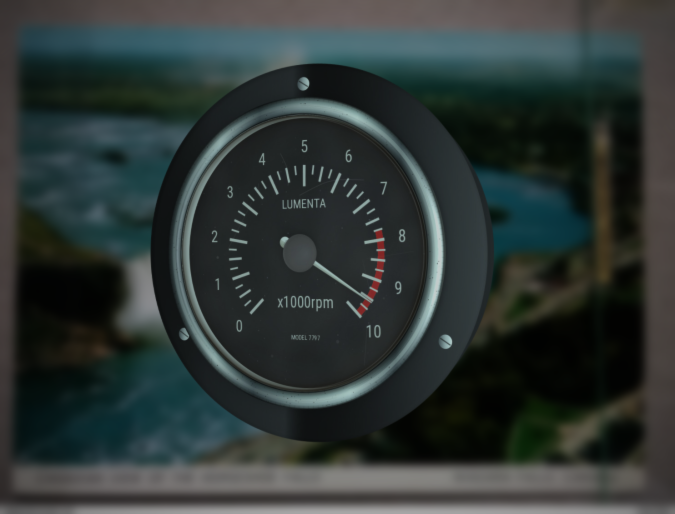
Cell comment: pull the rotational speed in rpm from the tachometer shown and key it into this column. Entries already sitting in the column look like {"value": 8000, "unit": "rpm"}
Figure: {"value": 9500, "unit": "rpm"}
